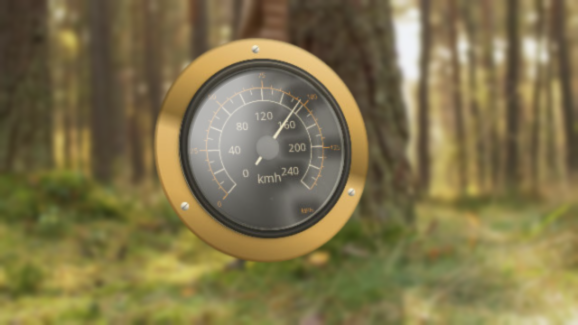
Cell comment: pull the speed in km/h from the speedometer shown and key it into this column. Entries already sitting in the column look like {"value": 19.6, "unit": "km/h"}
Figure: {"value": 155, "unit": "km/h"}
